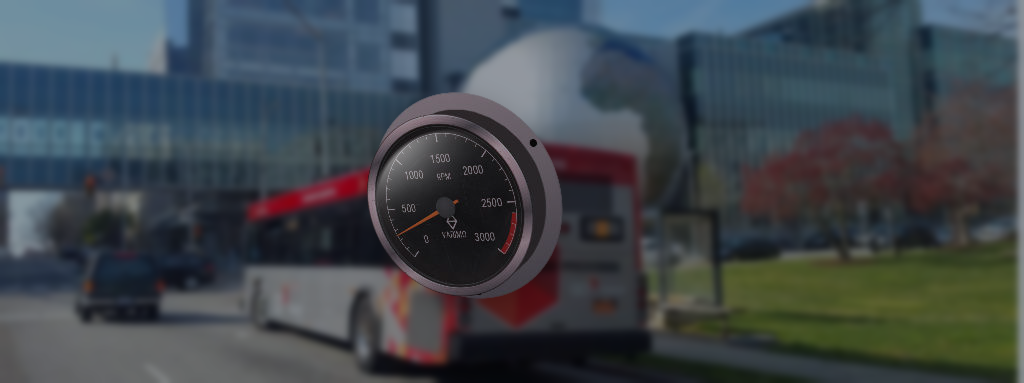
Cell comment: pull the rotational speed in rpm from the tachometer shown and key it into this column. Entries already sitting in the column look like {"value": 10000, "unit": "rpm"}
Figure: {"value": 250, "unit": "rpm"}
